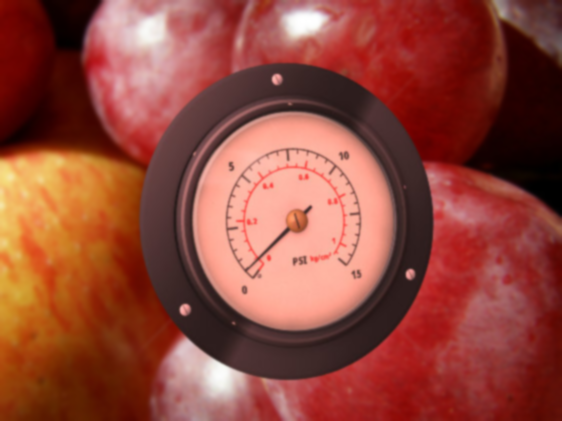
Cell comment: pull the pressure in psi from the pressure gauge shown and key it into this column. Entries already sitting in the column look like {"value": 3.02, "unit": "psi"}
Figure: {"value": 0.5, "unit": "psi"}
